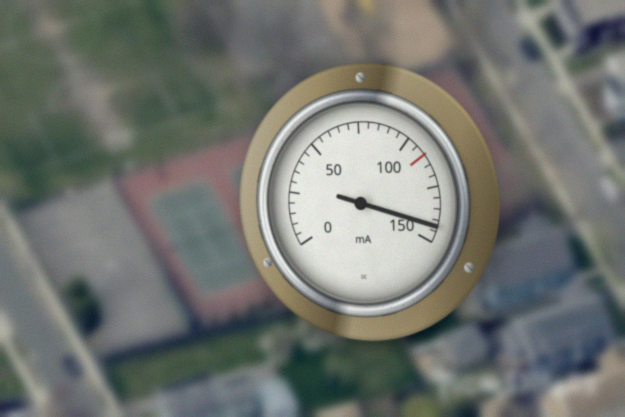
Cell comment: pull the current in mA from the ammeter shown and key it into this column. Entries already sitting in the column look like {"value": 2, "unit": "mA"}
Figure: {"value": 142.5, "unit": "mA"}
